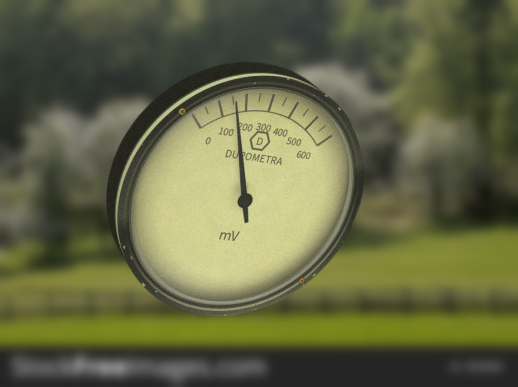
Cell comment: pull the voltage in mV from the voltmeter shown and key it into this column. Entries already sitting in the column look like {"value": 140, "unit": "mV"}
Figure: {"value": 150, "unit": "mV"}
